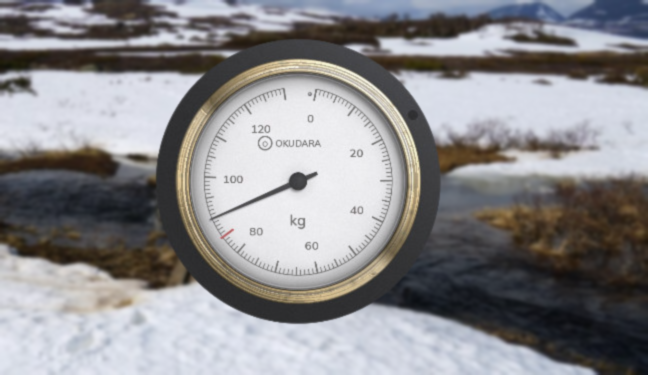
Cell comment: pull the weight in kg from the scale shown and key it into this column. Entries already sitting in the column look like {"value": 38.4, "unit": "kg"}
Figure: {"value": 90, "unit": "kg"}
